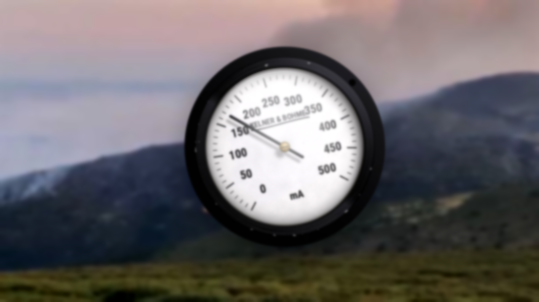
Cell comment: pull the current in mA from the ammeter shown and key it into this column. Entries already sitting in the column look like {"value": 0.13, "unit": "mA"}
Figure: {"value": 170, "unit": "mA"}
